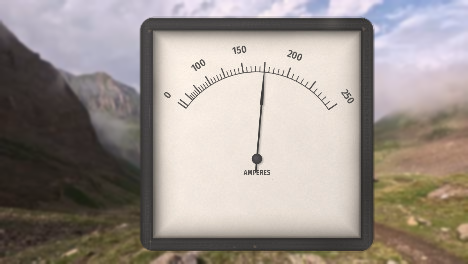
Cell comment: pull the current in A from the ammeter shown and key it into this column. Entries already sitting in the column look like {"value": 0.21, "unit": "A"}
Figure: {"value": 175, "unit": "A"}
